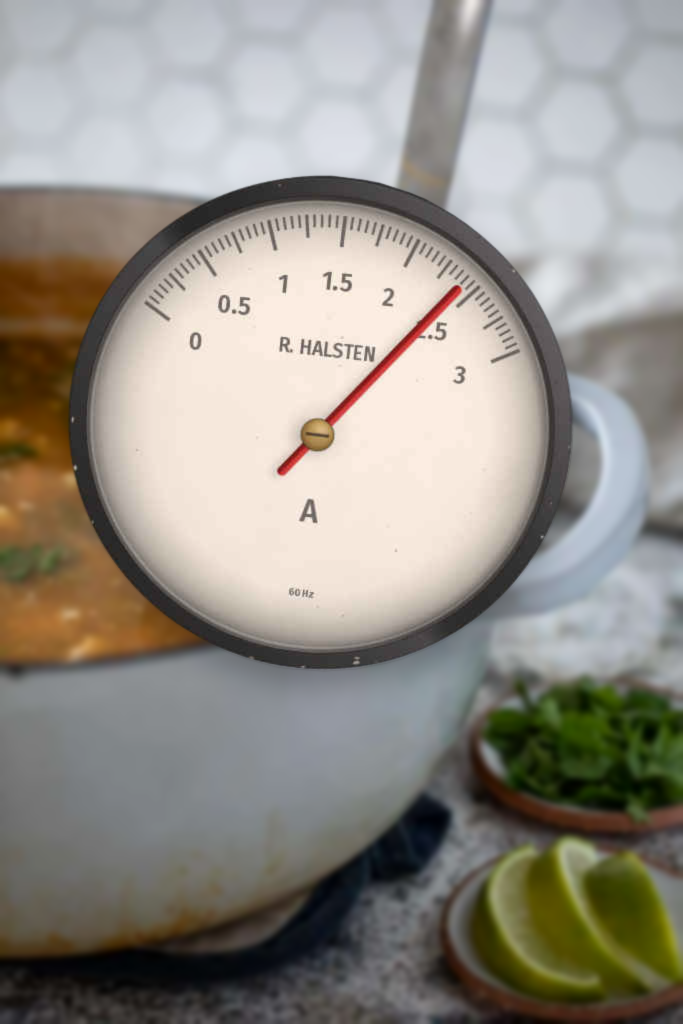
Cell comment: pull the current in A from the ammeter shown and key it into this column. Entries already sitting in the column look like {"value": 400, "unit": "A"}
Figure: {"value": 2.4, "unit": "A"}
